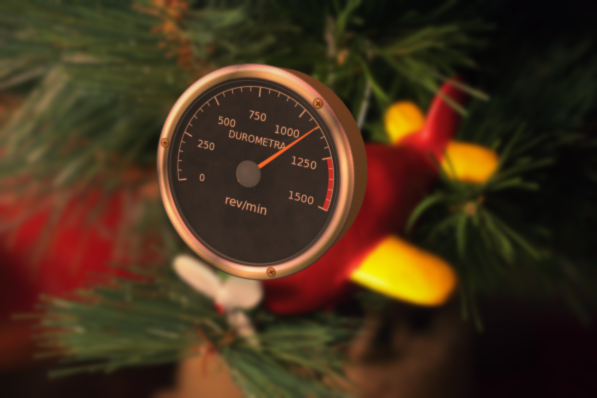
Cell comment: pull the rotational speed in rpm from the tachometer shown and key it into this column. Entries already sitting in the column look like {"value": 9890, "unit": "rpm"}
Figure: {"value": 1100, "unit": "rpm"}
